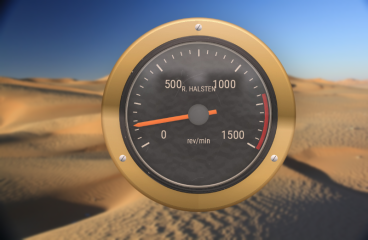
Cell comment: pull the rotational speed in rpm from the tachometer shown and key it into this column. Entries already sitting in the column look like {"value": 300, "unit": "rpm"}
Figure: {"value": 125, "unit": "rpm"}
